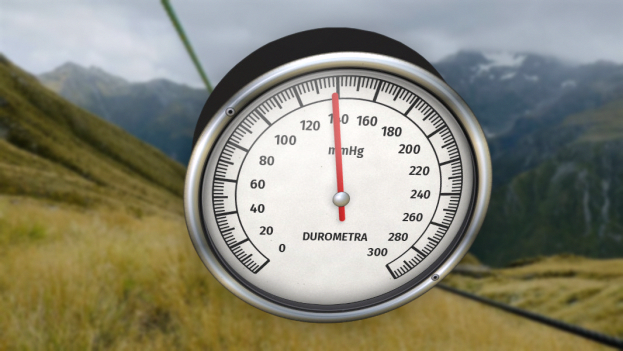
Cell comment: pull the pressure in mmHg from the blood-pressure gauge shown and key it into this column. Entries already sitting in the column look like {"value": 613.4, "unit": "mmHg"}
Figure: {"value": 138, "unit": "mmHg"}
